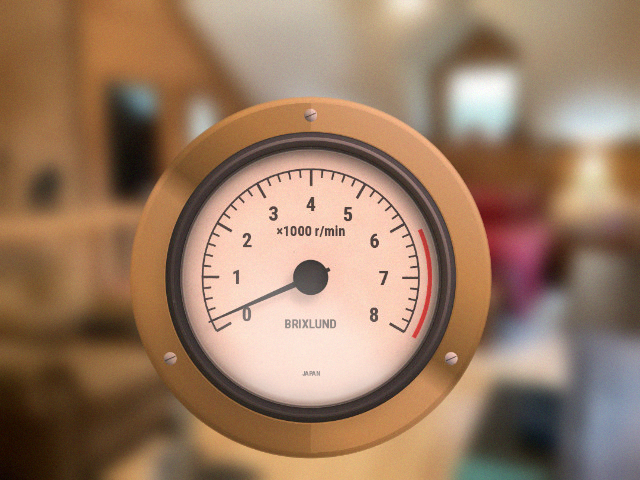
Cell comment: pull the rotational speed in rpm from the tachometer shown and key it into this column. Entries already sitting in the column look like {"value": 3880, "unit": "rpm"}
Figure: {"value": 200, "unit": "rpm"}
